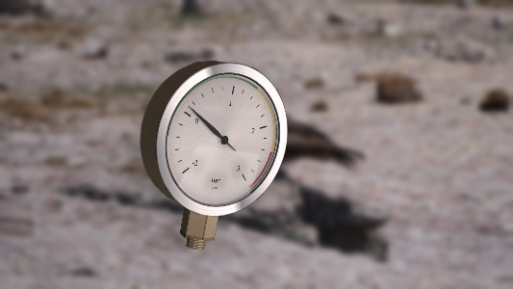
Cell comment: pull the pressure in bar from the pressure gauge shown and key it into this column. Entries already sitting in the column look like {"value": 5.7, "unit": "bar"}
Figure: {"value": 0.1, "unit": "bar"}
